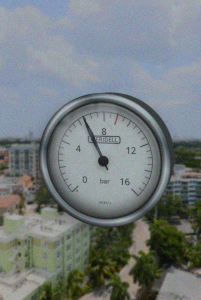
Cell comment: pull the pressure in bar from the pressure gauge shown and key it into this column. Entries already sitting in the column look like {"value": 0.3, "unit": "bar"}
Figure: {"value": 6.5, "unit": "bar"}
